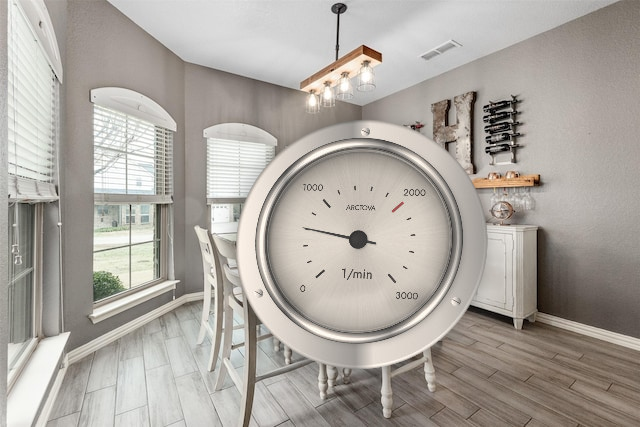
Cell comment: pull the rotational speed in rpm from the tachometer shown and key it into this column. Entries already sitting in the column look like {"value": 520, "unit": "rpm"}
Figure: {"value": 600, "unit": "rpm"}
